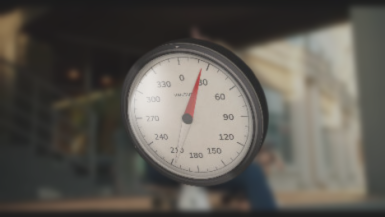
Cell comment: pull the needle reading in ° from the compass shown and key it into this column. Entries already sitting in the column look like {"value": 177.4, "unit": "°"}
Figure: {"value": 25, "unit": "°"}
